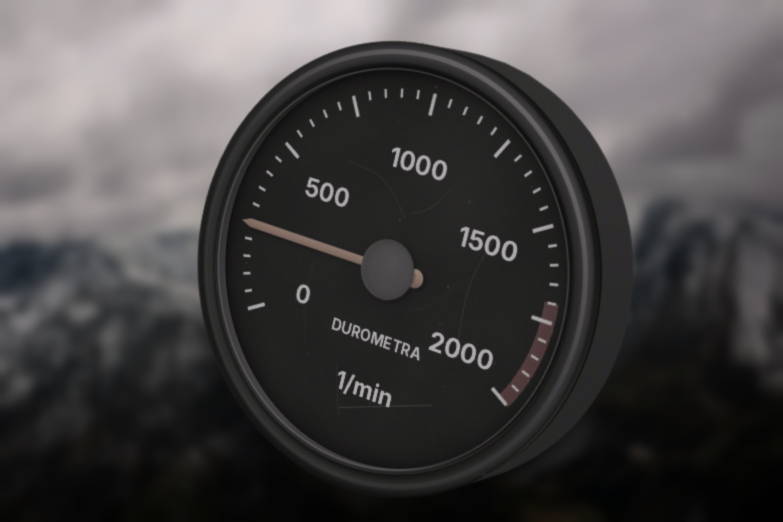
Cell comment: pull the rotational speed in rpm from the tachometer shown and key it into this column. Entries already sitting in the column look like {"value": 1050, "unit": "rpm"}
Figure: {"value": 250, "unit": "rpm"}
